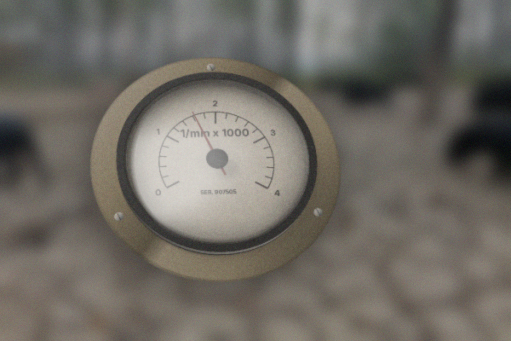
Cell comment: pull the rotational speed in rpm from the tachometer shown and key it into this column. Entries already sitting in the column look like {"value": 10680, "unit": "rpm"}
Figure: {"value": 1600, "unit": "rpm"}
